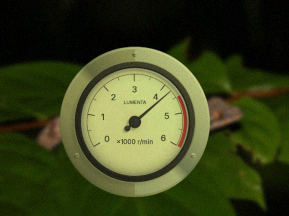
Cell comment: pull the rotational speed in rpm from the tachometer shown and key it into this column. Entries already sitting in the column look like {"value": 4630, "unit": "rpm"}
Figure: {"value": 4250, "unit": "rpm"}
